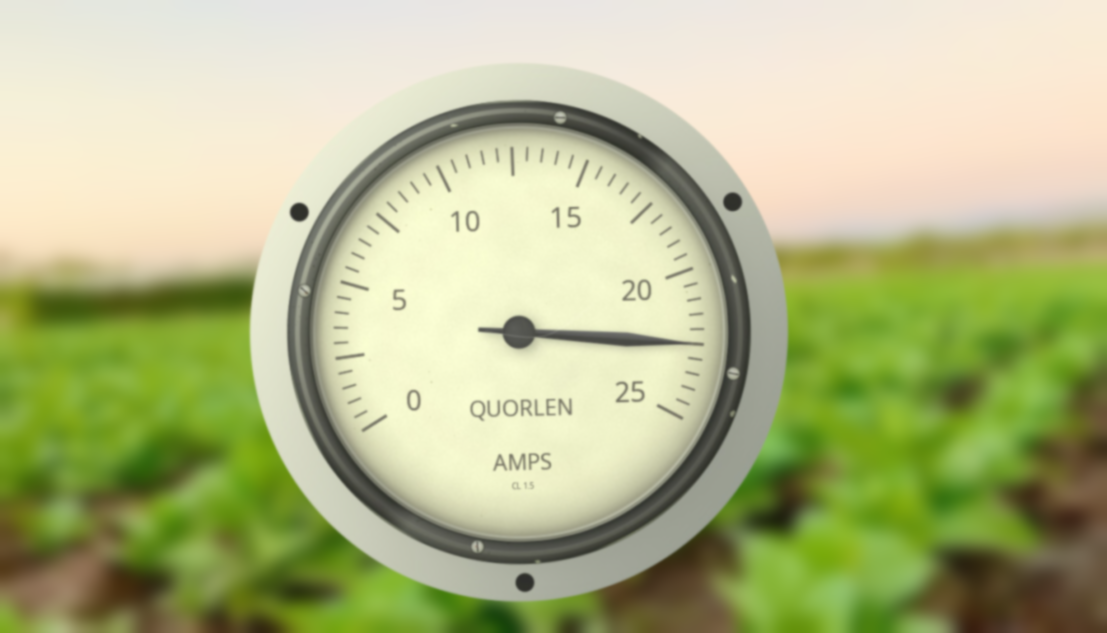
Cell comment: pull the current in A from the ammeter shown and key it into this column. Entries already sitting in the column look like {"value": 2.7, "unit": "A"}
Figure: {"value": 22.5, "unit": "A"}
